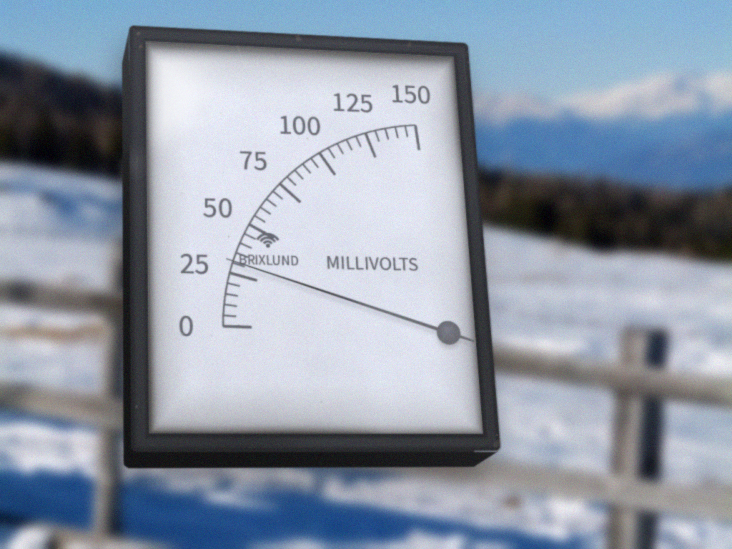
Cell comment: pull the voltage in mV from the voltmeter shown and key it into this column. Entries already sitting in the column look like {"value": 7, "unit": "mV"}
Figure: {"value": 30, "unit": "mV"}
